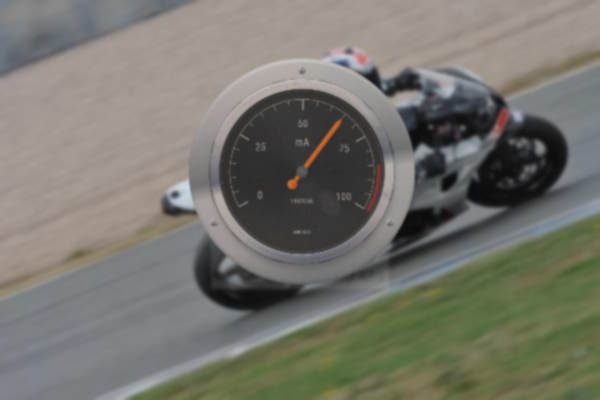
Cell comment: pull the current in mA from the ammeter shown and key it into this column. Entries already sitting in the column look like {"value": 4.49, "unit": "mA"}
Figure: {"value": 65, "unit": "mA"}
